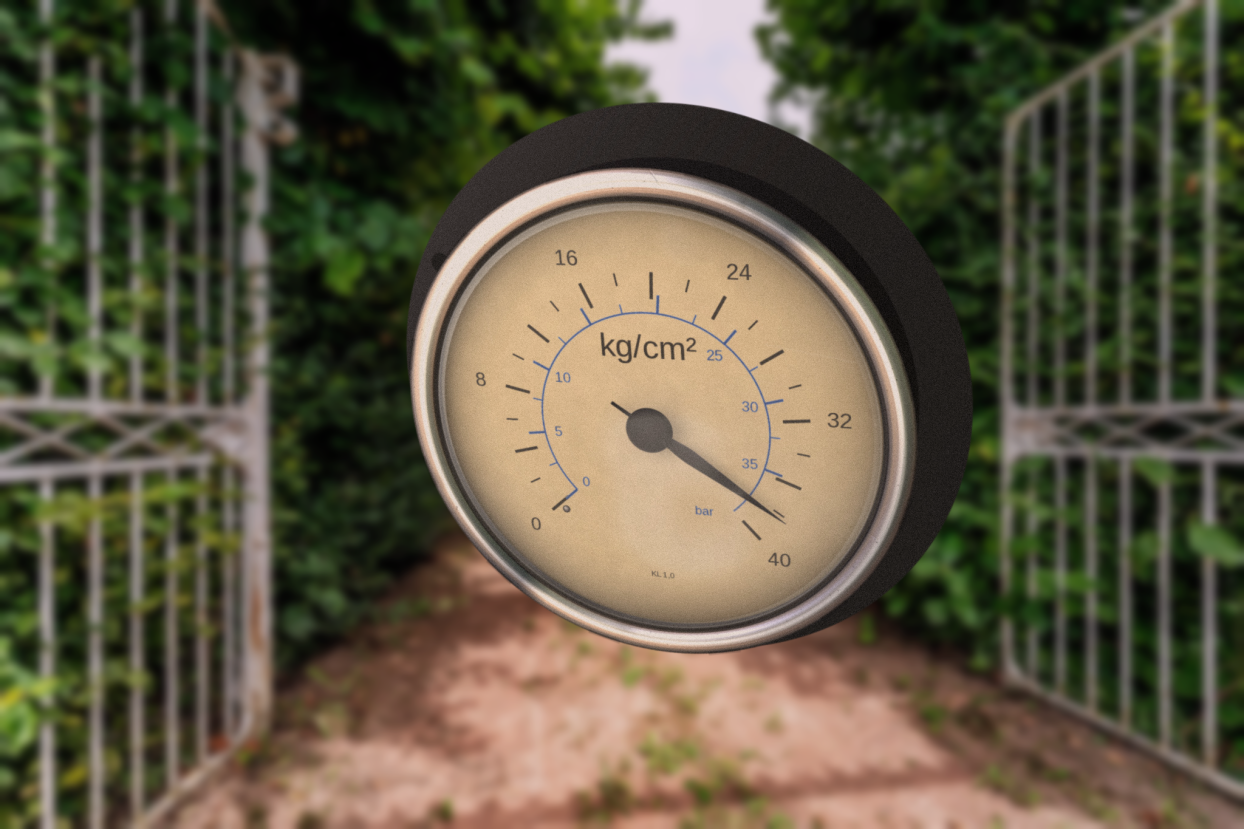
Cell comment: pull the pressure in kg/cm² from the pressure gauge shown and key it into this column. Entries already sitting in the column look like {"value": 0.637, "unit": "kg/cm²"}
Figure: {"value": 38, "unit": "kg/cm²"}
